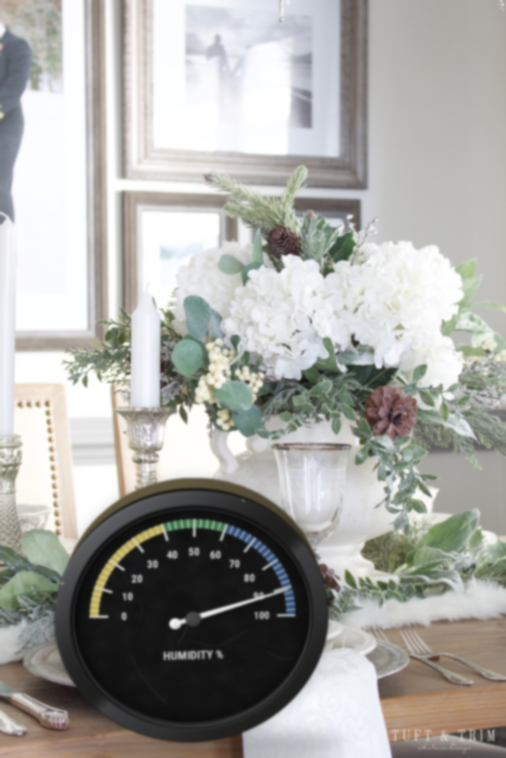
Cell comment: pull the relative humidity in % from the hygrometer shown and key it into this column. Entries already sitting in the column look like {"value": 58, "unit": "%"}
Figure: {"value": 90, "unit": "%"}
